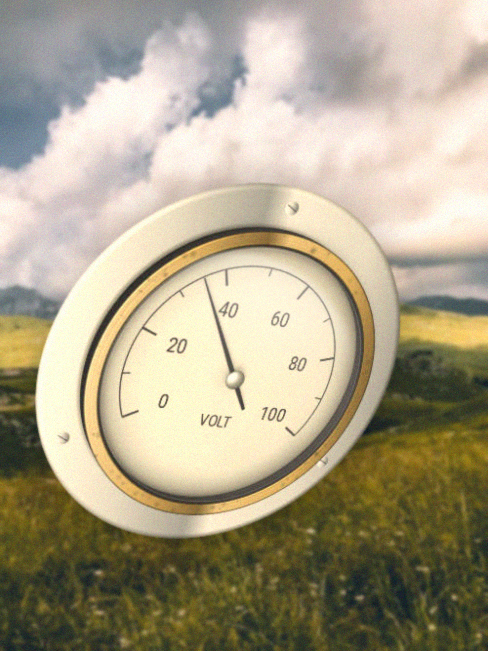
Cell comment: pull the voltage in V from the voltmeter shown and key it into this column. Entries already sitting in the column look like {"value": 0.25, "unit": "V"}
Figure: {"value": 35, "unit": "V"}
